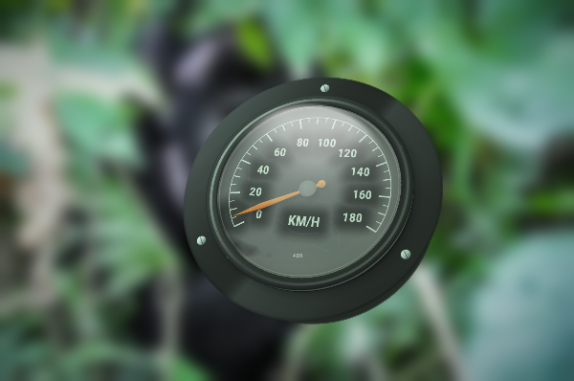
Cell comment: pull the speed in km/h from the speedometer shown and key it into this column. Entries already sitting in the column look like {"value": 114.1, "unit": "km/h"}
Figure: {"value": 5, "unit": "km/h"}
